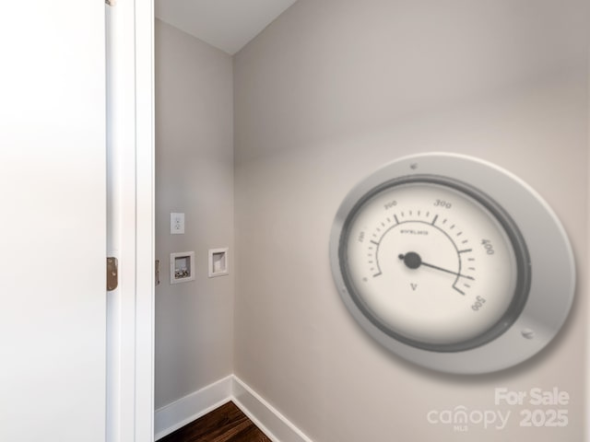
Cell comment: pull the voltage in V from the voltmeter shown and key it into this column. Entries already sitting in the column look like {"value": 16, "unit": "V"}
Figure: {"value": 460, "unit": "V"}
